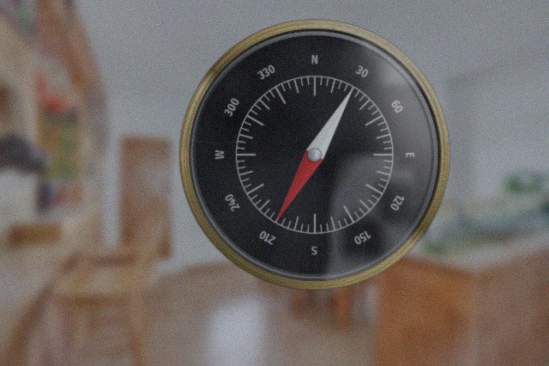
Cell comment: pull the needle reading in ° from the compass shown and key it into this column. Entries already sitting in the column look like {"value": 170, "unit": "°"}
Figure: {"value": 210, "unit": "°"}
